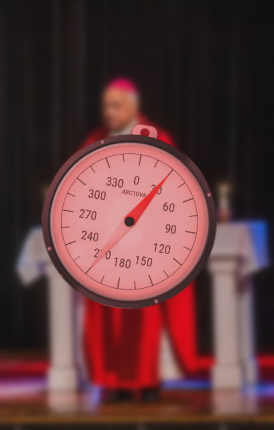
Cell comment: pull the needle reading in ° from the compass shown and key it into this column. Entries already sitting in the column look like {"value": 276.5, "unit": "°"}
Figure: {"value": 30, "unit": "°"}
